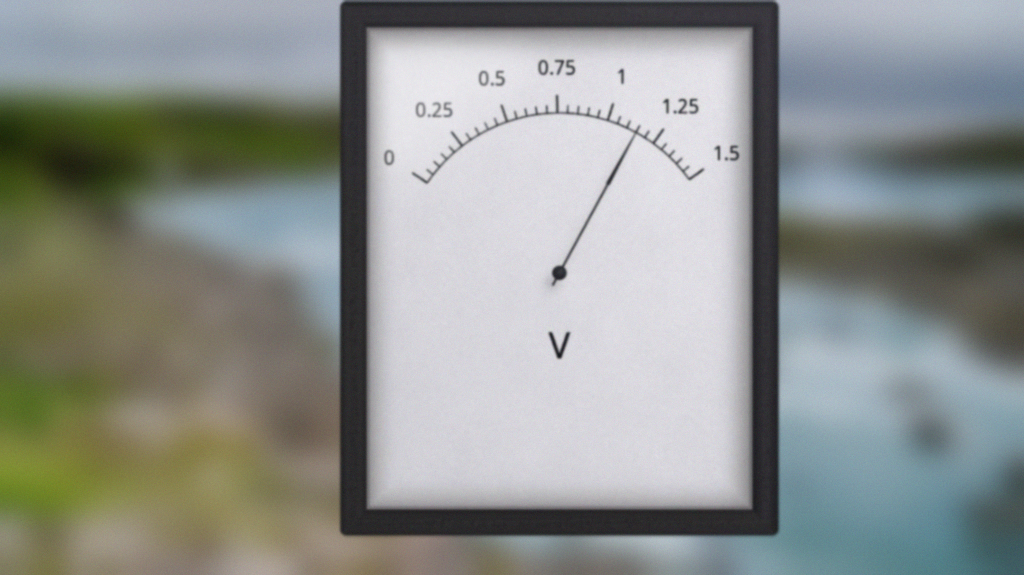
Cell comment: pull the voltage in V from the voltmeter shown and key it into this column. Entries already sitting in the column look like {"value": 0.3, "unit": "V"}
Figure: {"value": 1.15, "unit": "V"}
